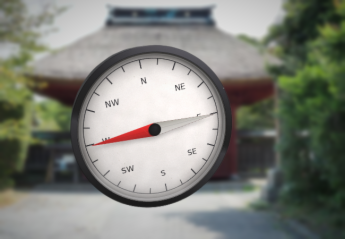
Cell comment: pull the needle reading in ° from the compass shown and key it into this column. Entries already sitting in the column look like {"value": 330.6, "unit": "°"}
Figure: {"value": 270, "unit": "°"}
